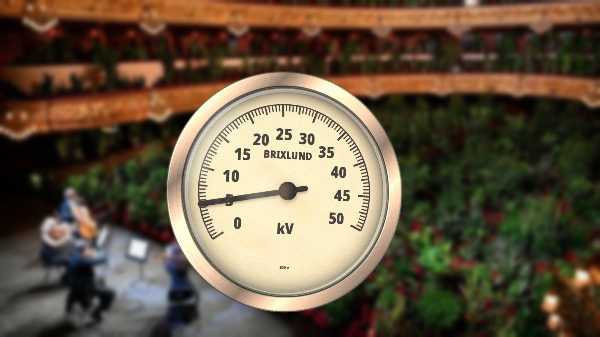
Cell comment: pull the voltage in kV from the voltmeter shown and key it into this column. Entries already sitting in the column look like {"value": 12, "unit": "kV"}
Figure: {"value": 5, "unit": "kV"}
